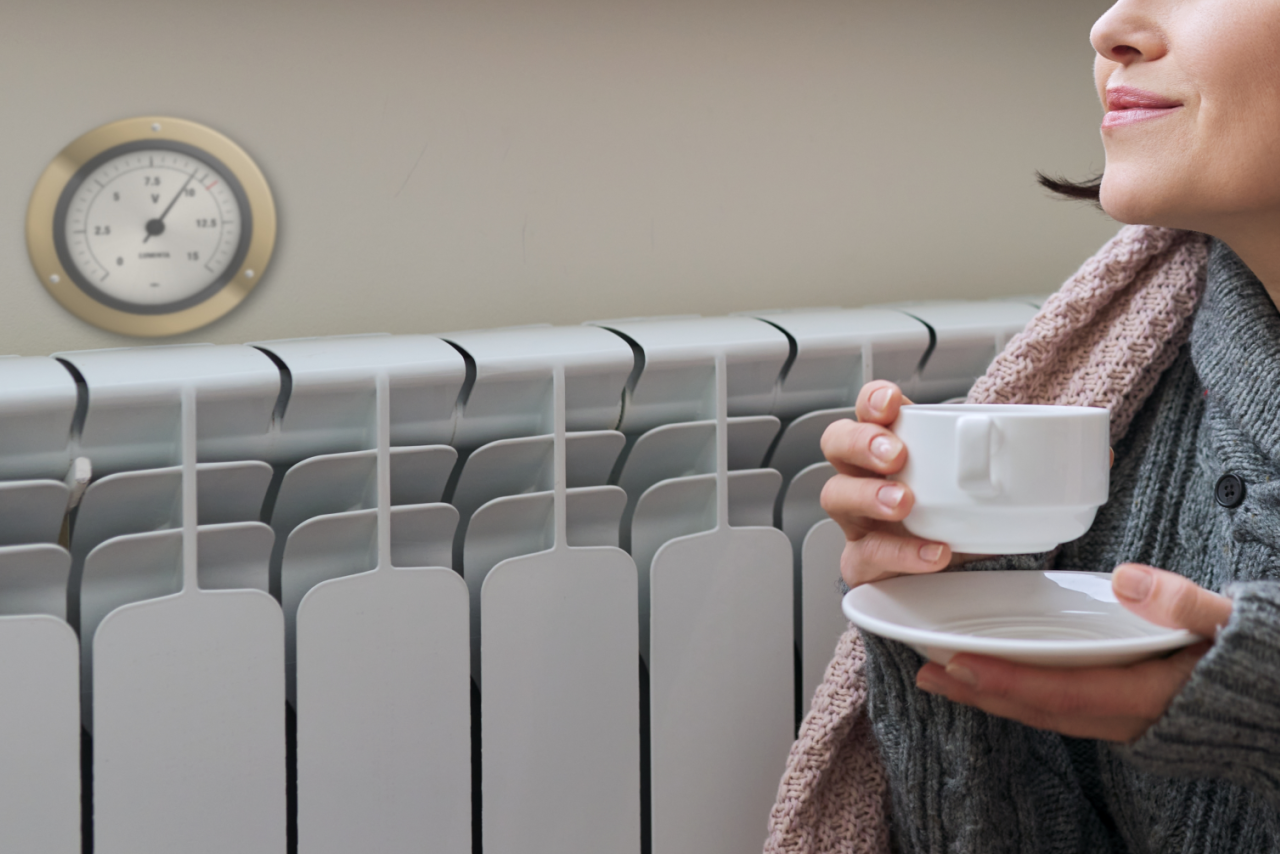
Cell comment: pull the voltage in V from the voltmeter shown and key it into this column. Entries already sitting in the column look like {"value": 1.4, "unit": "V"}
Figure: {"value": 9.5, "unit": "V"}
